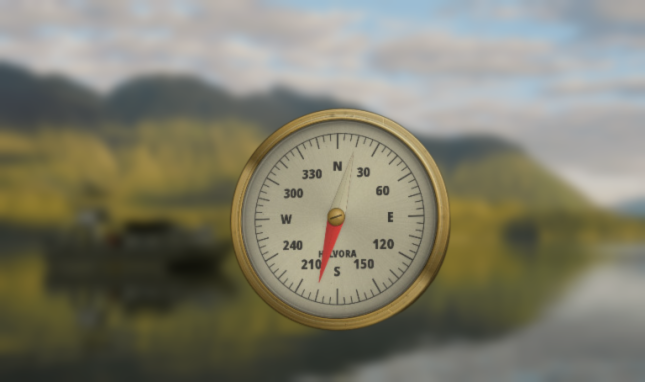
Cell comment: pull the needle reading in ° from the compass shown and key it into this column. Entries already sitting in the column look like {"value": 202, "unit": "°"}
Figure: {"value": 195, "unit": "°"}
